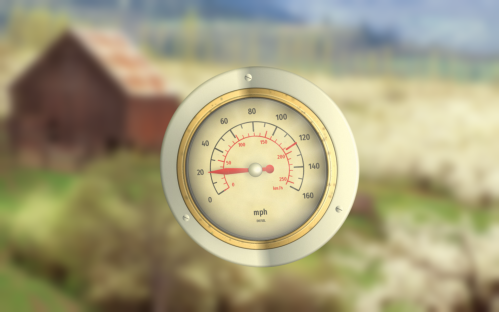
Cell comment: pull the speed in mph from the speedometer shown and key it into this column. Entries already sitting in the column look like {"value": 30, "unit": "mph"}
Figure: {"value": 20, "unit": "mph"}
